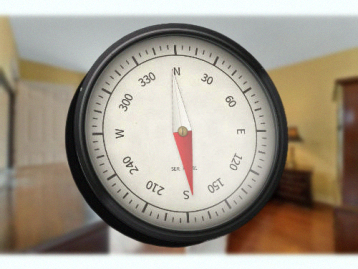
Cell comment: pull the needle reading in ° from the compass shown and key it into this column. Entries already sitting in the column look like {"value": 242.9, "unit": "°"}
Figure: {"value": 175, "unit": "°"}
